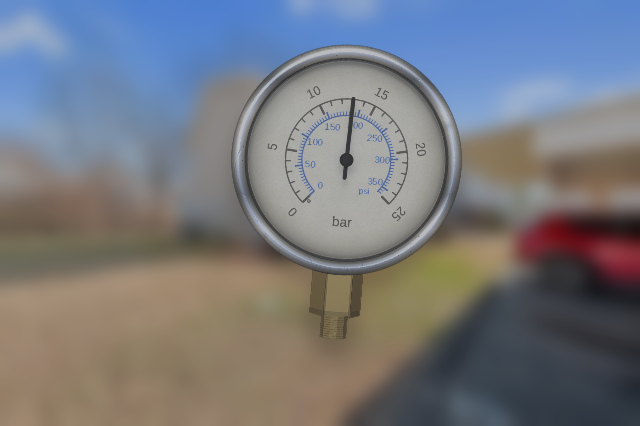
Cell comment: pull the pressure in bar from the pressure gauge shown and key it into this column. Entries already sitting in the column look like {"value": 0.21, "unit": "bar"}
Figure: {"value": 13, "unit": "bar"}
